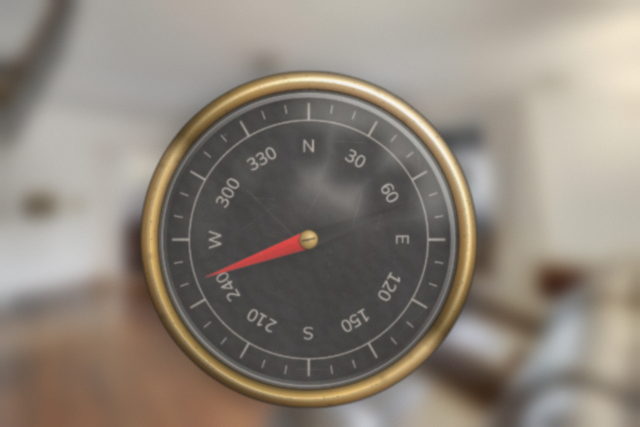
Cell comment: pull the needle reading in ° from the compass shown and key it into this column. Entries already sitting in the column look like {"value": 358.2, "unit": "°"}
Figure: {"value": 250, "unit": "°"}
